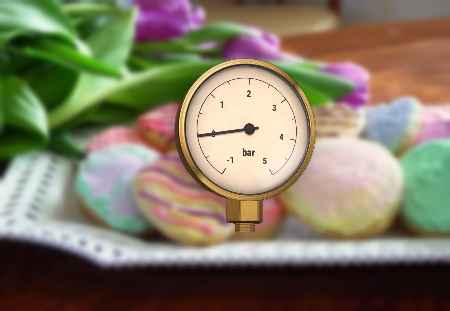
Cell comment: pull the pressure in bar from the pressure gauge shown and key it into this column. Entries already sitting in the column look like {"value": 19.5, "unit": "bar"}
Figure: {"value": 0, "unit": "bar"}
